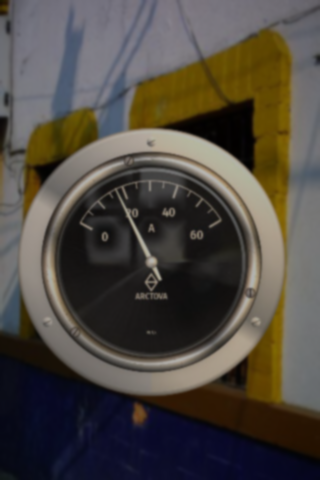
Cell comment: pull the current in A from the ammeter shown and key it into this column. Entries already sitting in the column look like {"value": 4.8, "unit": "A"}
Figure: {"value": 17.5, "unit": "A"}
